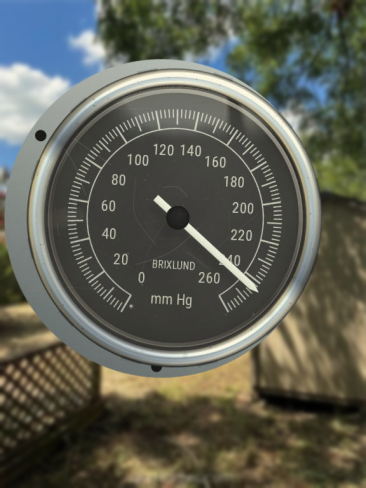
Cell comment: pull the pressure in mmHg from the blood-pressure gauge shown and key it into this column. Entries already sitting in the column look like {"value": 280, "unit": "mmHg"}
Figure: {"value": 244, "unit": "mmHg"}
